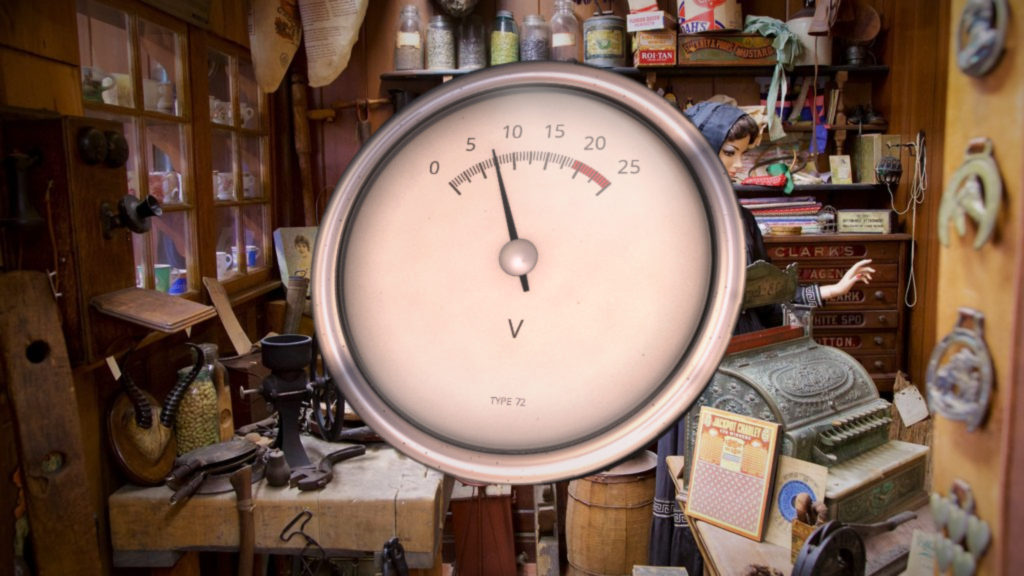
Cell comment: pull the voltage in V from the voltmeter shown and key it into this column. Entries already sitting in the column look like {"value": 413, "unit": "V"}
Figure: {"value": 7.5, "unit": "V"}
